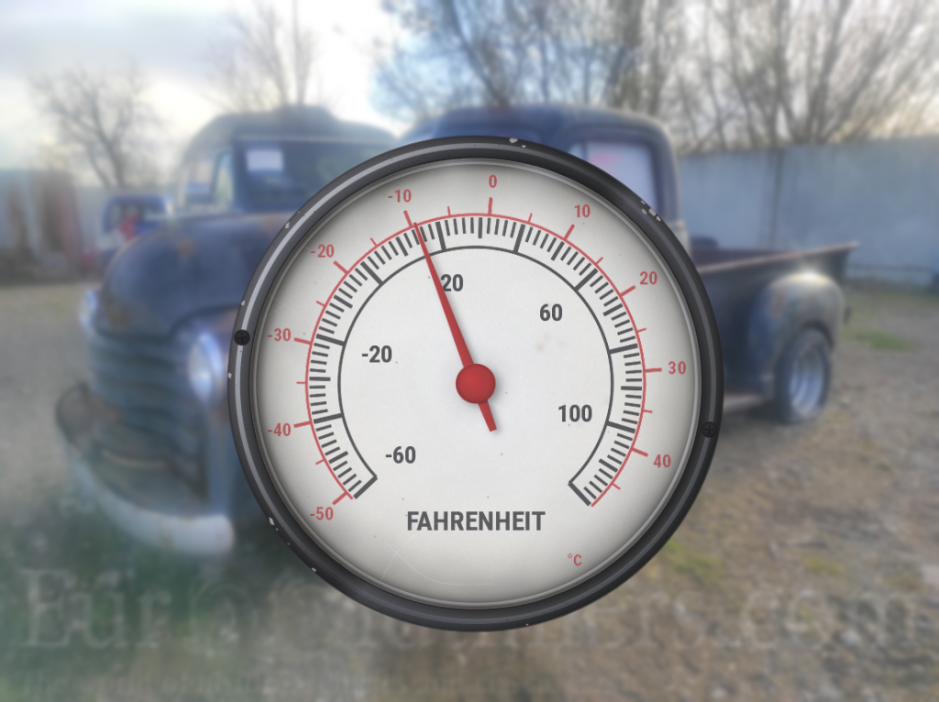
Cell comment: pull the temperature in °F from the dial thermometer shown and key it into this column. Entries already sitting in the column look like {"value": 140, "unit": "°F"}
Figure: {"value": 15, "unit": "°F"}
